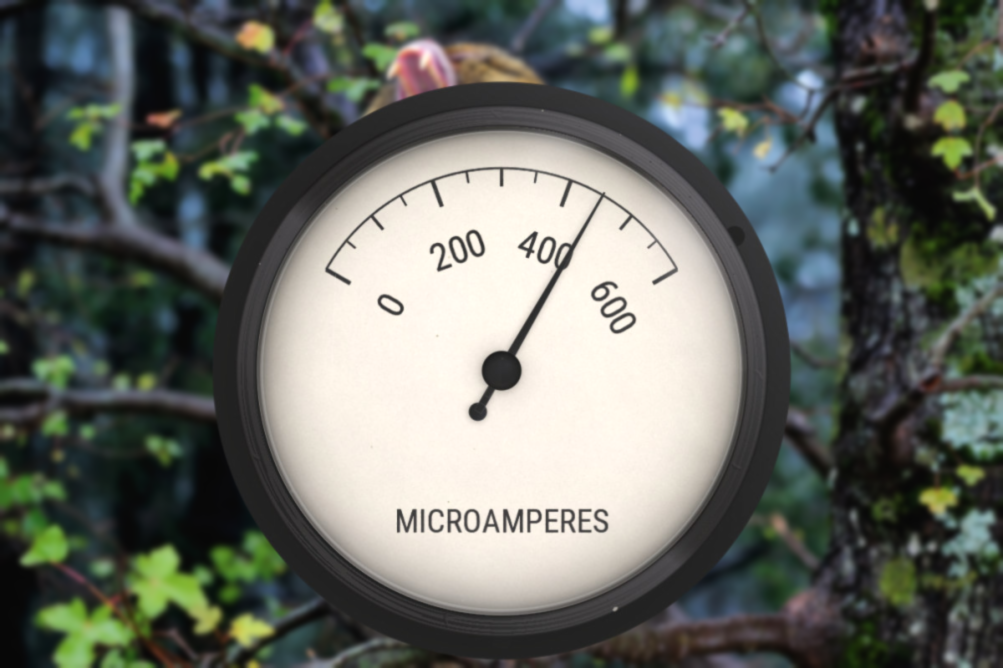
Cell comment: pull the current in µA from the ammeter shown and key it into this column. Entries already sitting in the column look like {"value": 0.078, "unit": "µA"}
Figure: {"value": 450, "unit": "µA"}
